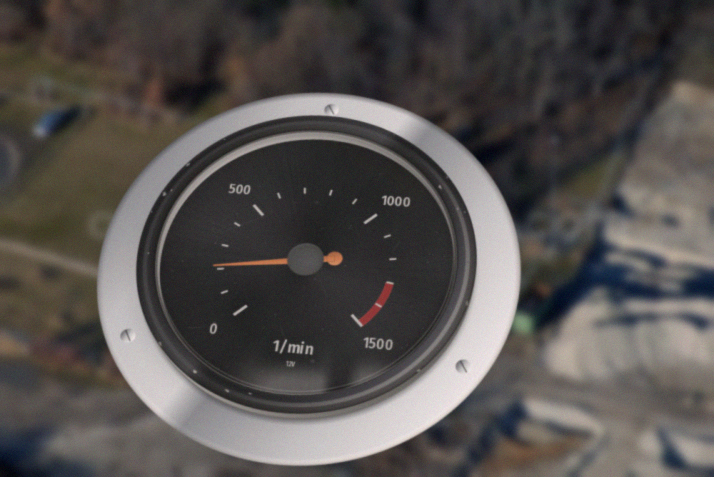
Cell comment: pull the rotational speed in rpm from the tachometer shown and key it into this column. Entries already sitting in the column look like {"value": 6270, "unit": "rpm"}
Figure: {"value": 200, "unit": "rpm"}
